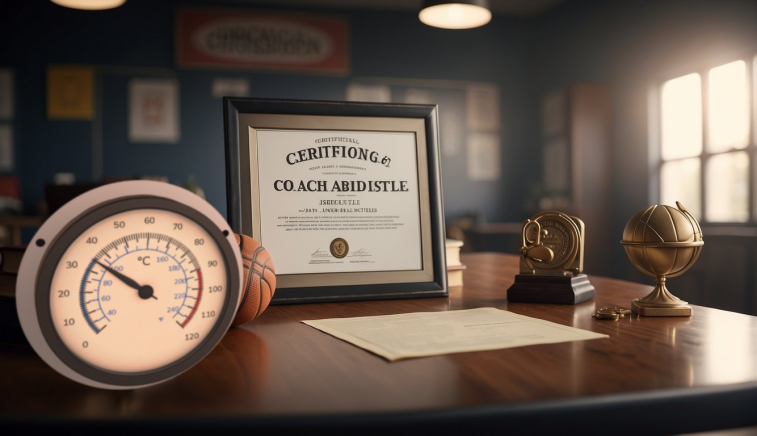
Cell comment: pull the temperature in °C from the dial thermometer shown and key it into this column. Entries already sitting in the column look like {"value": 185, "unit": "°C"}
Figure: {"value": 35, "unit": "°C"}
